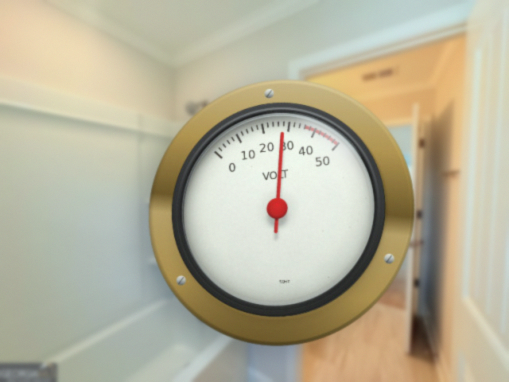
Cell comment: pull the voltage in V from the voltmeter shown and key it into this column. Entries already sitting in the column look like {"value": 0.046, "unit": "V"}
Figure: {"value": 28, "unit": "V"}
